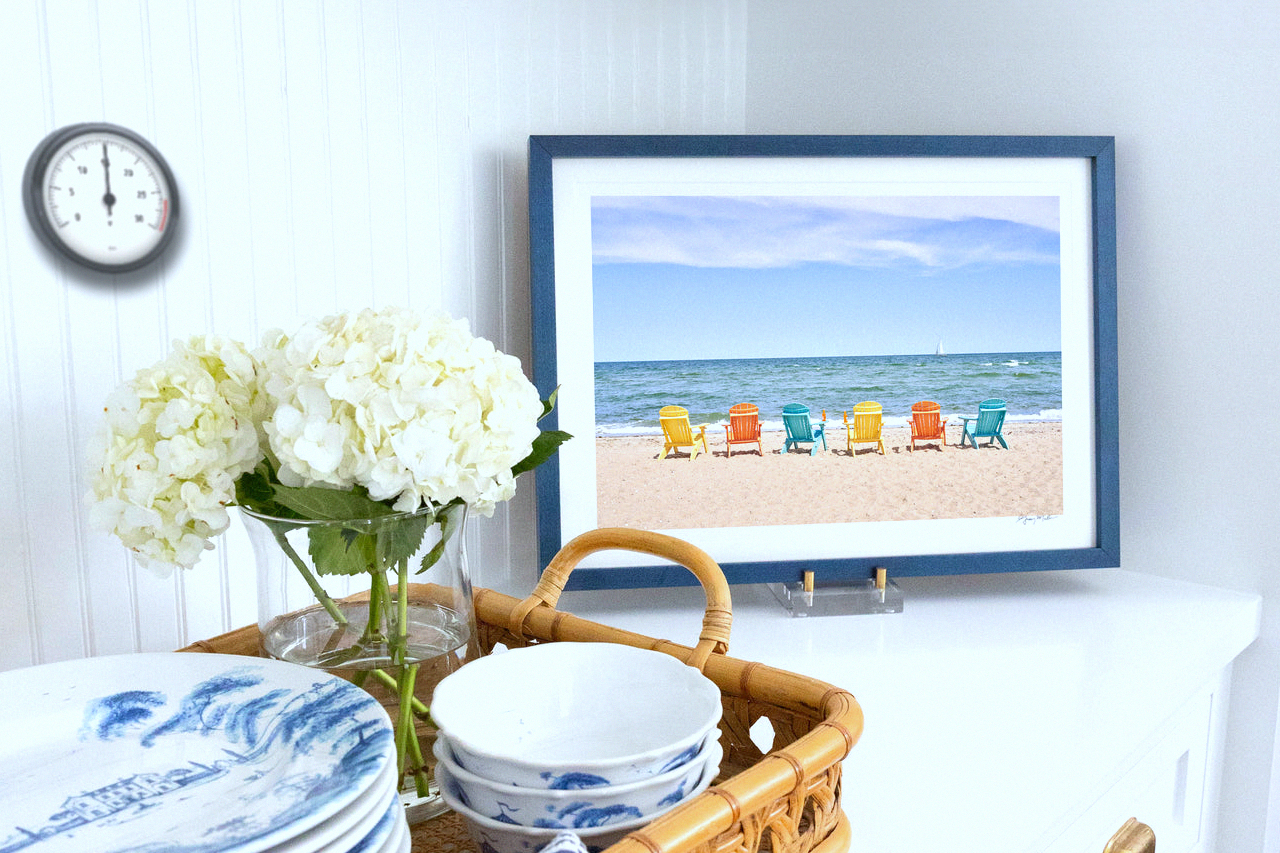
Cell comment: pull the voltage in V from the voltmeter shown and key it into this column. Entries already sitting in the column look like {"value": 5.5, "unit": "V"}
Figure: {"value": 15, "unit": "V"}
